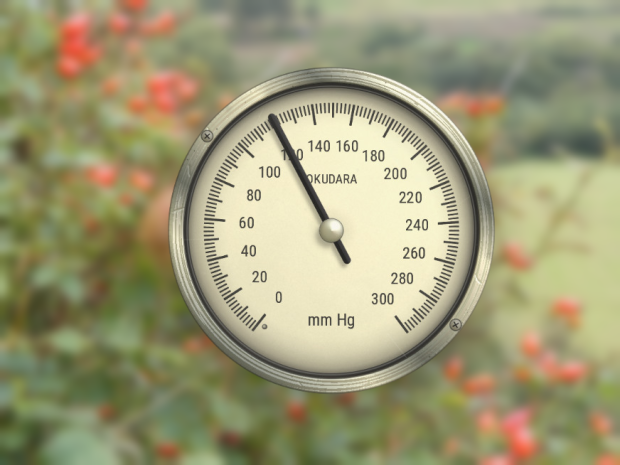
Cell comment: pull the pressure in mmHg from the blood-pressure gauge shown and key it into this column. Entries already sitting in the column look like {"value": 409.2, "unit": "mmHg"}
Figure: {"value": 120, "unit": "mmHg"}
